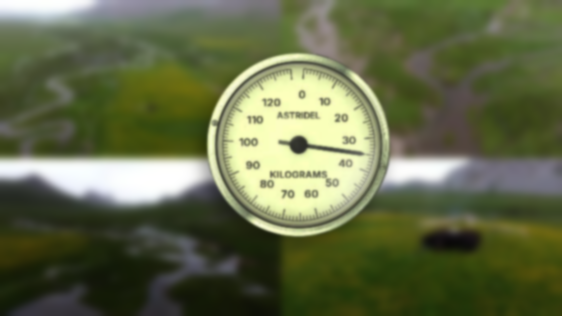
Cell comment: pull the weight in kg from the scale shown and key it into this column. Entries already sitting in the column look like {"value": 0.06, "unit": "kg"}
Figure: {"value": 35, "unit": "kg"}
